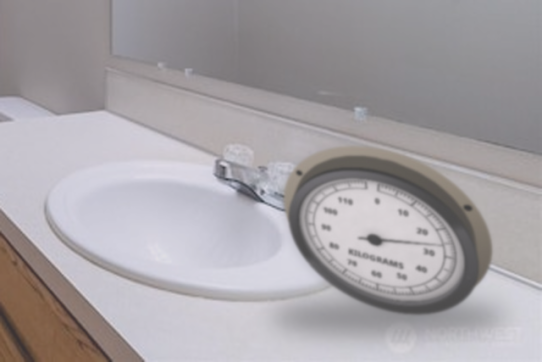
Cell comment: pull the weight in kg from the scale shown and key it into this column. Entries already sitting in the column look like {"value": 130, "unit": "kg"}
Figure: {"value": 25, "unit": "kg"}
